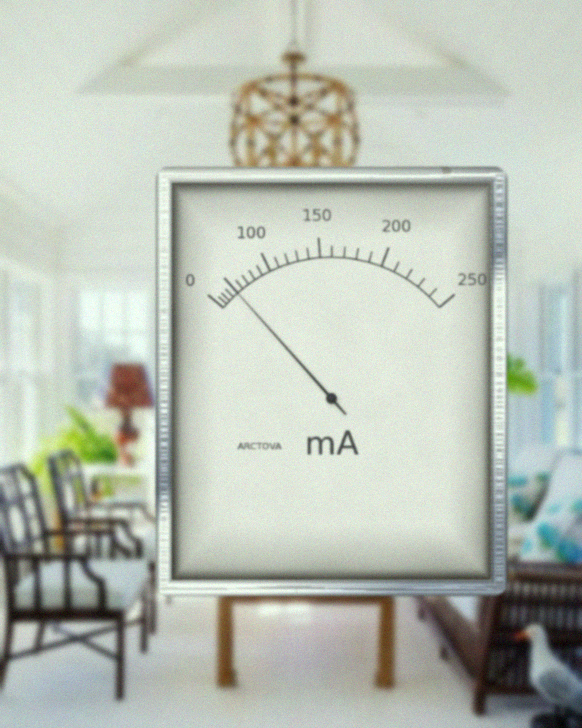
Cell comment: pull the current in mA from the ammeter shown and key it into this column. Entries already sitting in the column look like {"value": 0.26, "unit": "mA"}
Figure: {"value": 50, "unit": "mA"}
